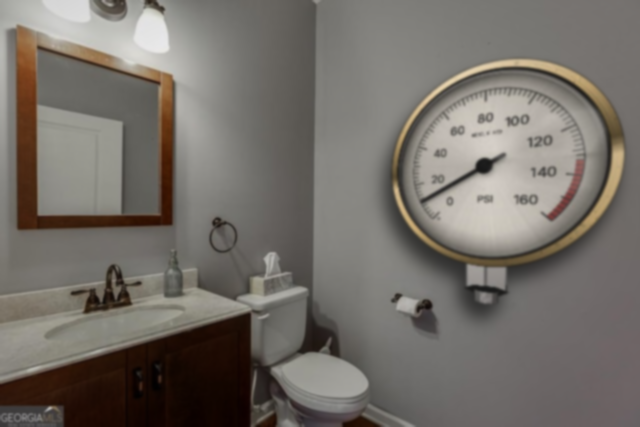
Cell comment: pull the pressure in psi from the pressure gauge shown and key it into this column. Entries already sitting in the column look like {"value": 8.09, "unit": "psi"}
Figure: {"value": 10, "unit": "psi"}
